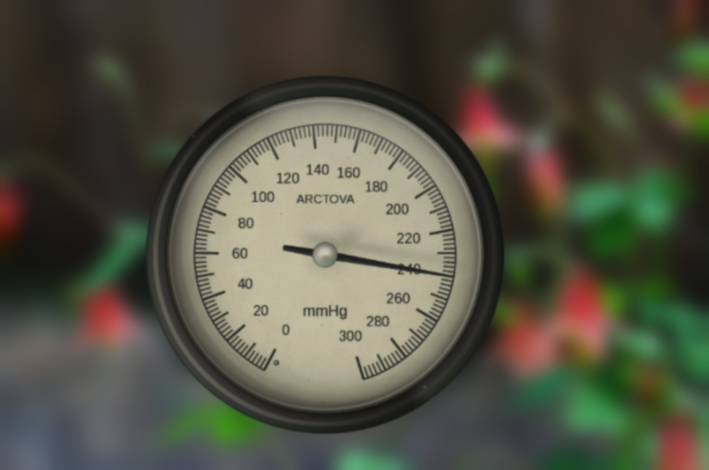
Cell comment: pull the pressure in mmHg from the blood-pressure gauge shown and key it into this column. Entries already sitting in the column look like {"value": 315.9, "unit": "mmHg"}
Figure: {"value": 240, "unit": "mmHg"}
